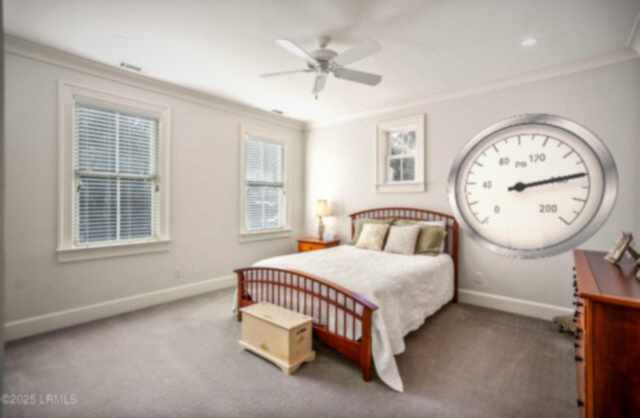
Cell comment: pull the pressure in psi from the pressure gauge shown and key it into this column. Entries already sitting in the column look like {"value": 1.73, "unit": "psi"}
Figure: {"value": 160, "unit": "psi"}
